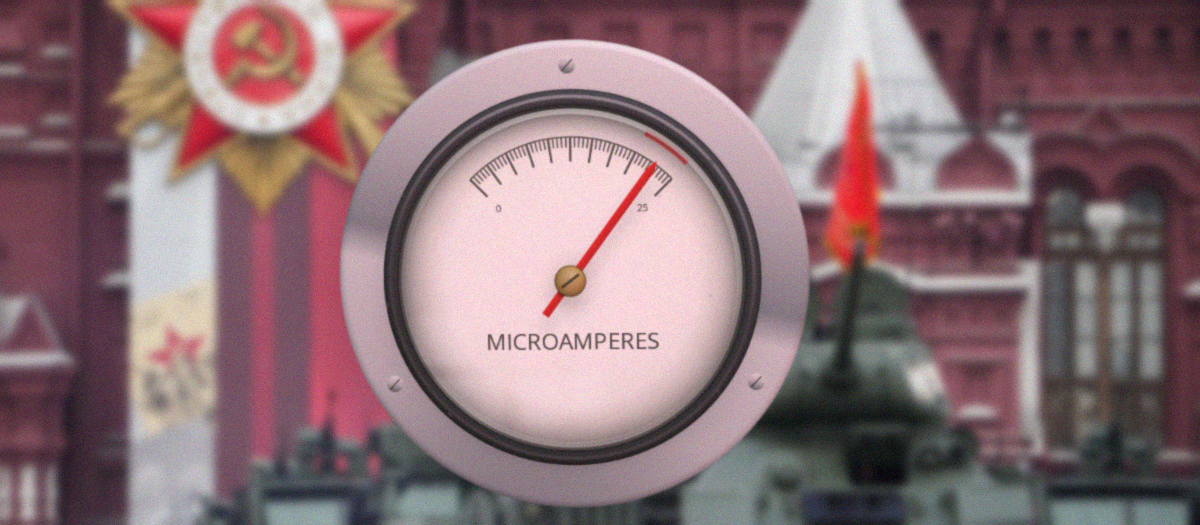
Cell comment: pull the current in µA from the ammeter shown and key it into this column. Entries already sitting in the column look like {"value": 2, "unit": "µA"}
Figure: {"value": 22.5, "unit": "µA"}
